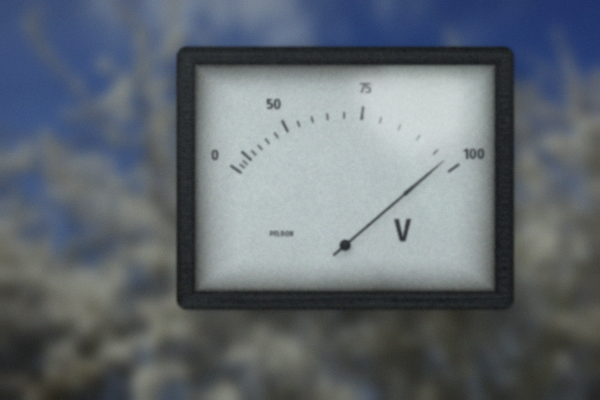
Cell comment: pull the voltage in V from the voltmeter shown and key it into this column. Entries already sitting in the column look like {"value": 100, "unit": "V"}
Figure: {"value": 97.5, "unit": "V"}
